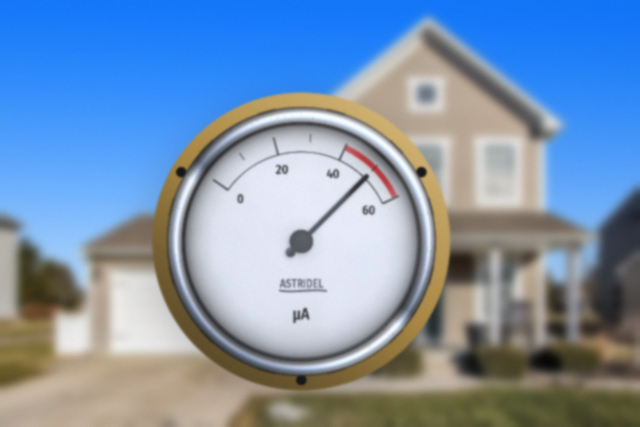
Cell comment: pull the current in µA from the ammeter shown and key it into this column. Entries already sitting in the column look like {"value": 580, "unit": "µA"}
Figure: {"value": 50, "unit": "µA"}
